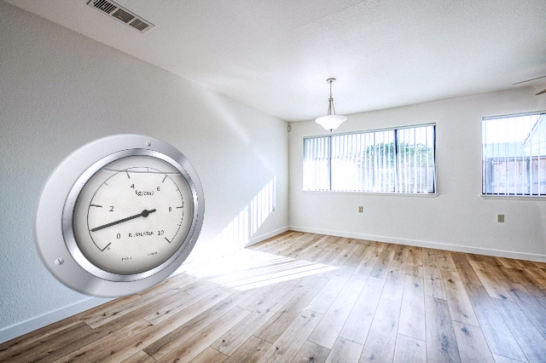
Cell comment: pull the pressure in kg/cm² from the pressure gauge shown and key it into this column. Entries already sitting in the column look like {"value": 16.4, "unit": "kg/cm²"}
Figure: {"value": 1, "unit": "kg/cm²"}
